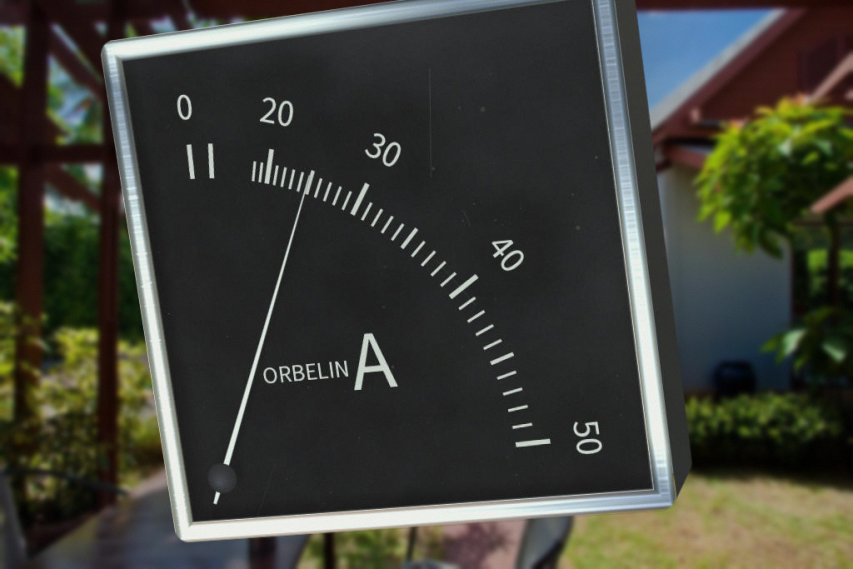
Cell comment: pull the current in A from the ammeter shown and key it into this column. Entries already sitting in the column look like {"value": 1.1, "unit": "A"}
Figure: {"value": 25, "unit": "A"}
